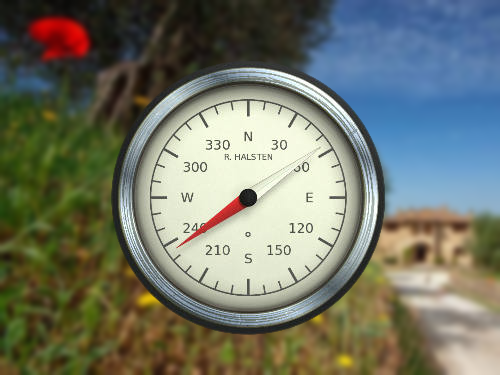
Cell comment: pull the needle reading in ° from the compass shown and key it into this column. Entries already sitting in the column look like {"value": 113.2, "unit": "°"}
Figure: {"value": 235, "unit": "°"}
